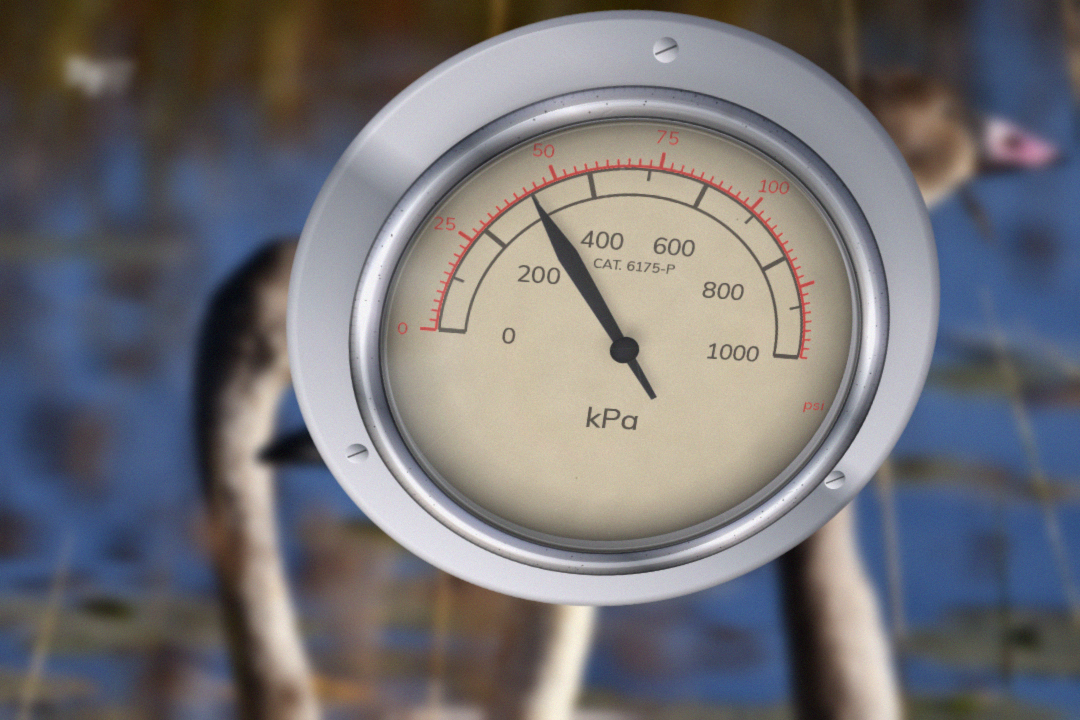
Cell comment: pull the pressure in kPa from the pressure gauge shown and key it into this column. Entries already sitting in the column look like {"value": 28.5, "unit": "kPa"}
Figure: {"value": 300, "unit": "kPa"}
